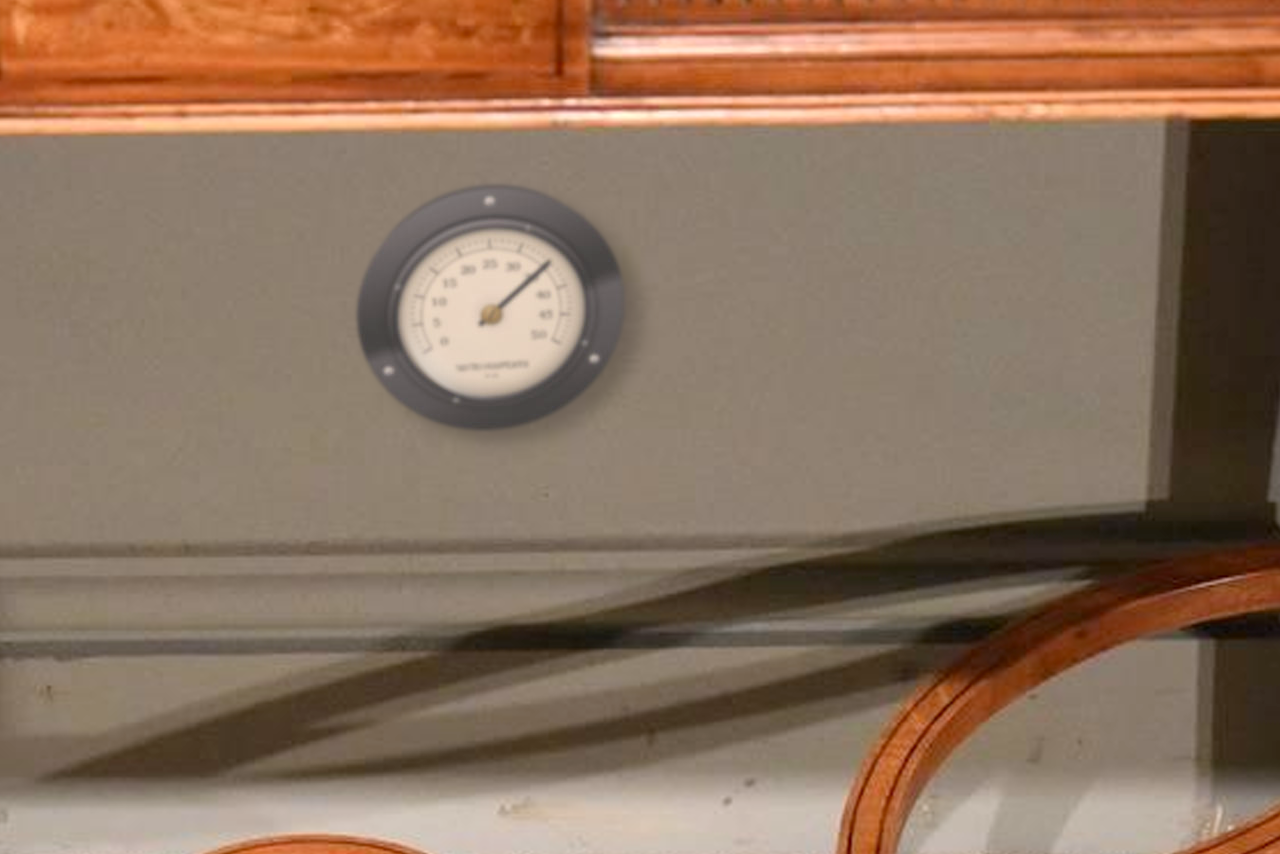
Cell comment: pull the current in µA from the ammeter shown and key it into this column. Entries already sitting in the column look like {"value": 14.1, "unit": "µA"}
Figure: {"value": 35, "unit": "µA"}
